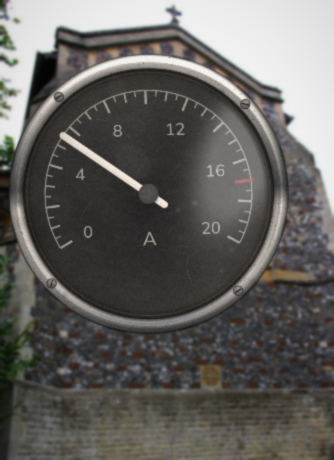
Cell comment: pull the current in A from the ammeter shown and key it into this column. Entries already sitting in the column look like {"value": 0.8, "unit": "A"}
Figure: {"value": 5.5, "unit": "A"}
